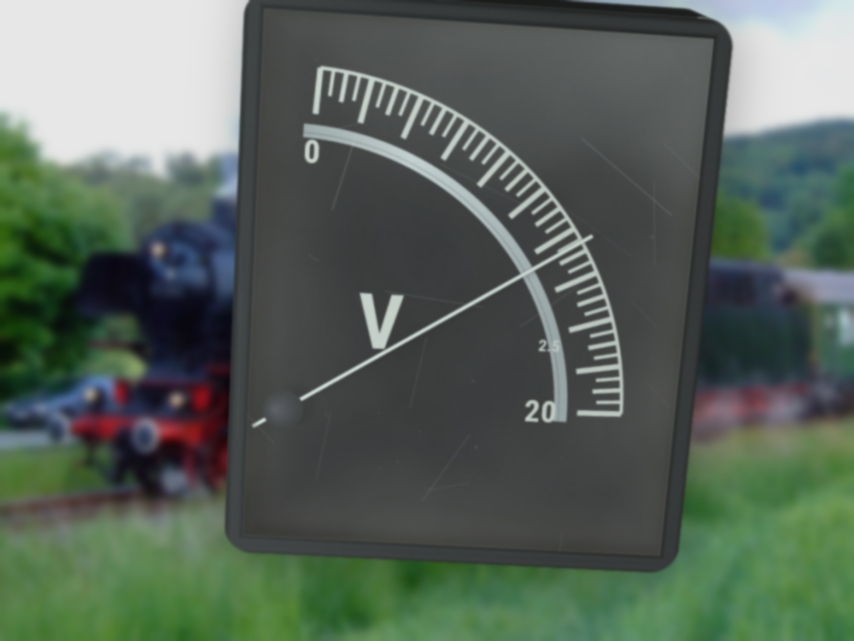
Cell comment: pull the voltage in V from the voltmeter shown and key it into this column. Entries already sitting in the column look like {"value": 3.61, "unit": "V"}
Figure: {"value": 12.5, "unit": "V"}
